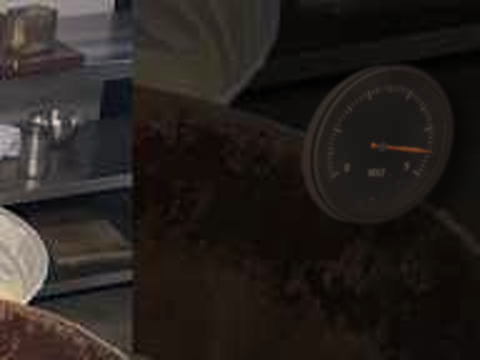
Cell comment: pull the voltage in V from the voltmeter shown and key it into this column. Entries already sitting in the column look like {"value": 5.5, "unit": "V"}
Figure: {"value": 4.5, "unit": "V"}
